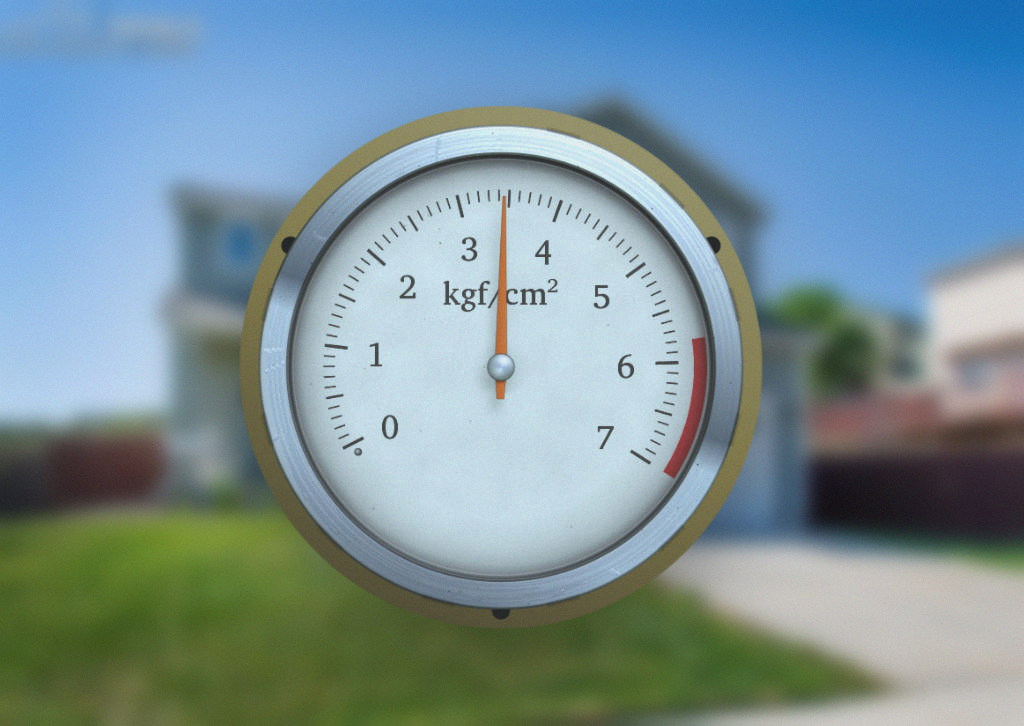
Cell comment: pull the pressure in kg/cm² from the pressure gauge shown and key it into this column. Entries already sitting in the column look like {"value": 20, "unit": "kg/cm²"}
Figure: {"value": 3.45, "unit": "kg/cm²"}
